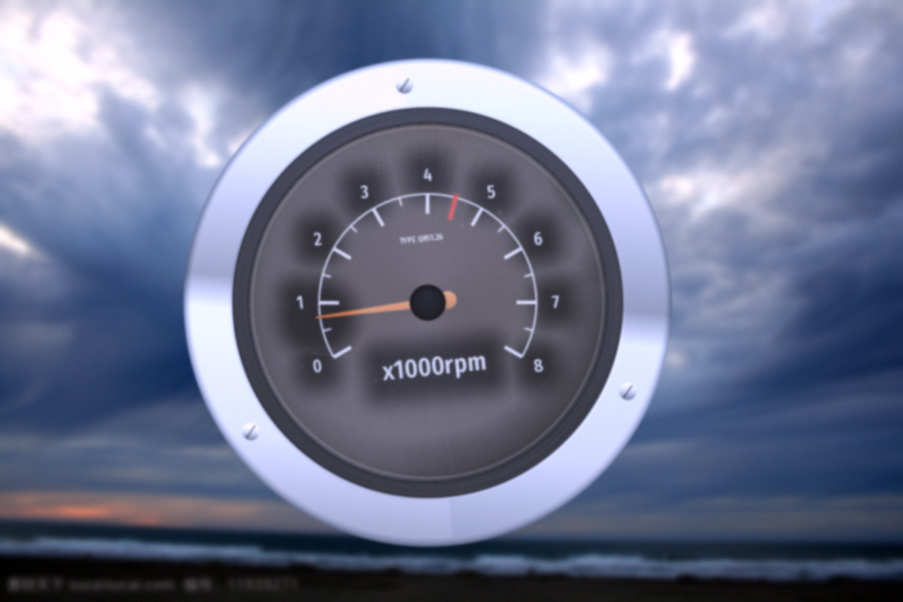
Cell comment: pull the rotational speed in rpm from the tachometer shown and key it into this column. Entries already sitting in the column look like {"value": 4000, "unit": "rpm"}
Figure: {"value": 750, "unit": "rpm"}
